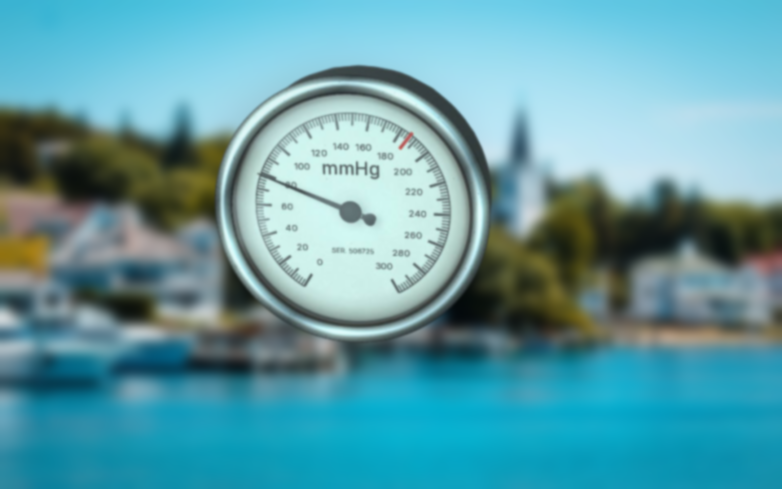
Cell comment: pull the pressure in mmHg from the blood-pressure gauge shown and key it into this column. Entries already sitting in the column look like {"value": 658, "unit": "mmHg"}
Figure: {"value": 80, "unit": "mmHg"}
